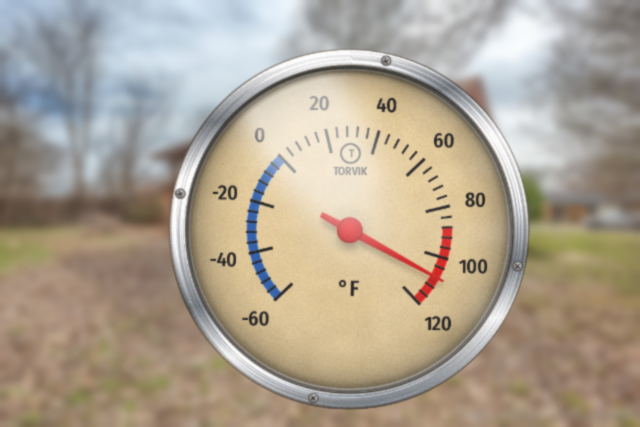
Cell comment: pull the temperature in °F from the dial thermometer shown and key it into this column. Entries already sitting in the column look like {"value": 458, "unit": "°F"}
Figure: {"value": 108, "unit": "°F"}
